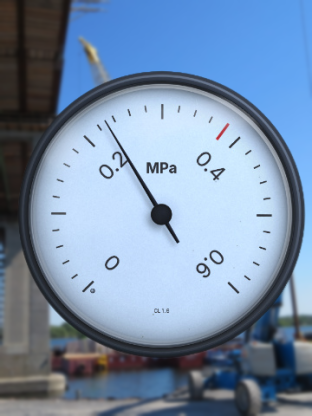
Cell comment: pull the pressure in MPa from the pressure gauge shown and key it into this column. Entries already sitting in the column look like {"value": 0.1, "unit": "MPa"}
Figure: {"value": 0.23, "unit": "MPa"}
